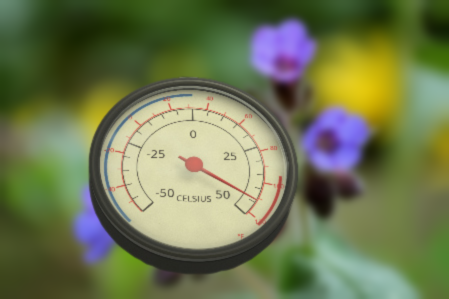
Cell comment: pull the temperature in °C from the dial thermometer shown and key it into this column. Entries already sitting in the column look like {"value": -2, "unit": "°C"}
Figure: {"value": 45, "unit": "°C"}
